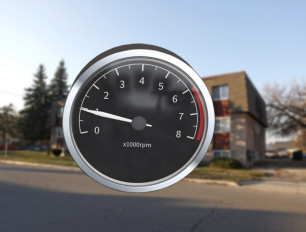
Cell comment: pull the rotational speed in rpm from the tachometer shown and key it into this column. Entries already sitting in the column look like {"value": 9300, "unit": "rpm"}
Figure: {"value": 1000, "unit": "rpm"}
